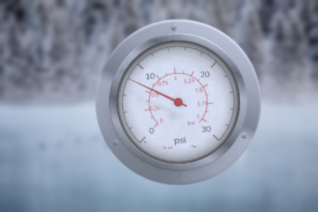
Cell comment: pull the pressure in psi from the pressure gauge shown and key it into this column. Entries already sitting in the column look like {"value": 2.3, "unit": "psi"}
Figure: {"value": 8, "unit": "psi"}
